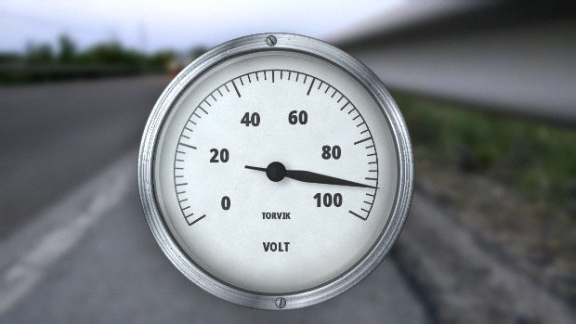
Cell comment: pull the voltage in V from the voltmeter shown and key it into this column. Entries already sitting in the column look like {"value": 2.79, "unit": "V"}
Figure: {"value": 92, "unit": "V"}
